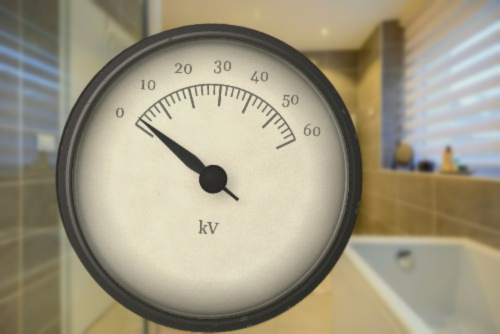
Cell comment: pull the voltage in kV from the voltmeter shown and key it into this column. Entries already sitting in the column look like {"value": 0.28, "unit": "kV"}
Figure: {"value": 2, "unit": "kV"}
